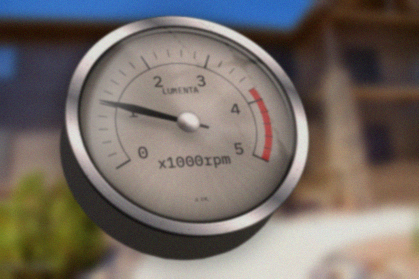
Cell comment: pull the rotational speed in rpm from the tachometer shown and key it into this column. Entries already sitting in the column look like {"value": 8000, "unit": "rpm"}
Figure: {"value": 1000, "unit": "rpm"}
